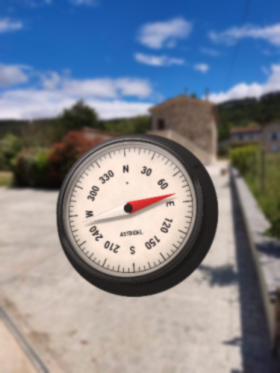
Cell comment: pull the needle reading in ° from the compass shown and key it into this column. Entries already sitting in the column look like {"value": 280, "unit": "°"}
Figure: {"value": 80, "unit": "°"}
